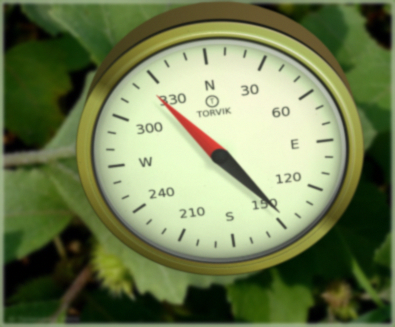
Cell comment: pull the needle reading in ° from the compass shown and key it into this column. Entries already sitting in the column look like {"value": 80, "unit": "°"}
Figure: {"value": 325, "unit": "°"}
